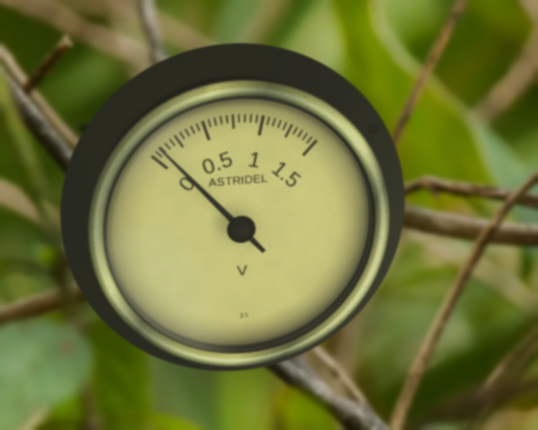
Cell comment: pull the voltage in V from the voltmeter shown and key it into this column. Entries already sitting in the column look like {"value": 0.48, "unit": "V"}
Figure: {"value": 0.1, "unit": "V"}
